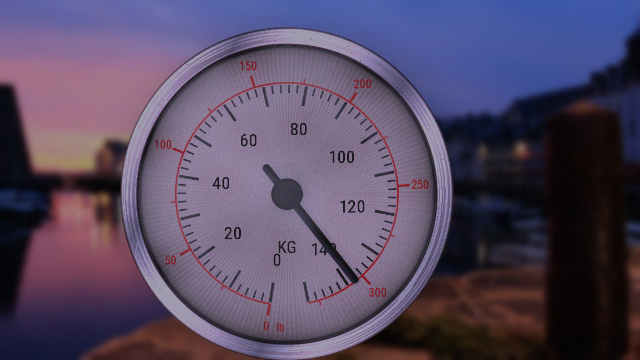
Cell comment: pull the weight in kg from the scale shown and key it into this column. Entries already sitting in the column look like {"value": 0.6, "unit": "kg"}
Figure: {"value": 138, "unit": "kg"}
